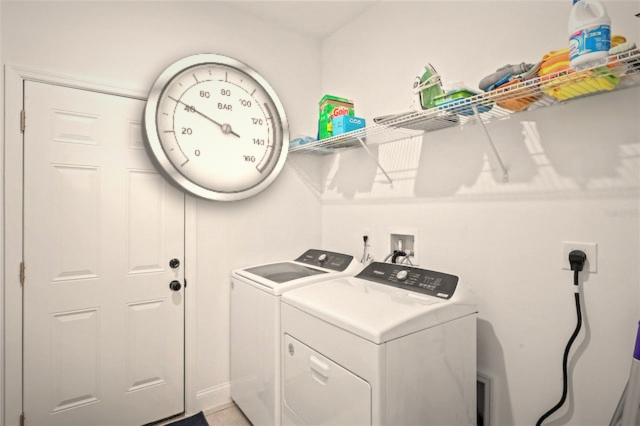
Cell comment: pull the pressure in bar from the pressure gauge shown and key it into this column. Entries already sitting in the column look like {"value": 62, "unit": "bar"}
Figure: {"value": 40, "unit": "bar"}
